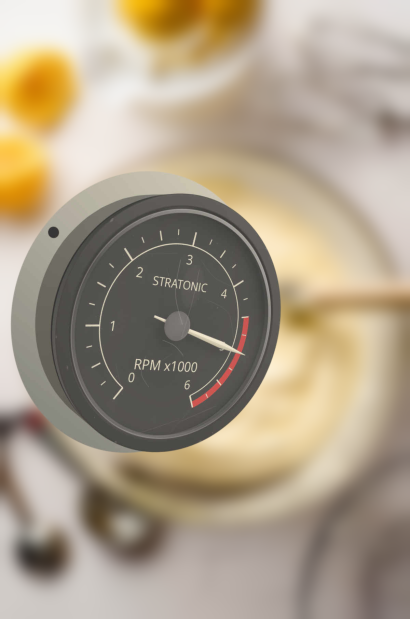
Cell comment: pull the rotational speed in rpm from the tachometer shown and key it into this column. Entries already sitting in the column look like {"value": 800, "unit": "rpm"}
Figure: {"value": 5000, "unit": "rpm"}
